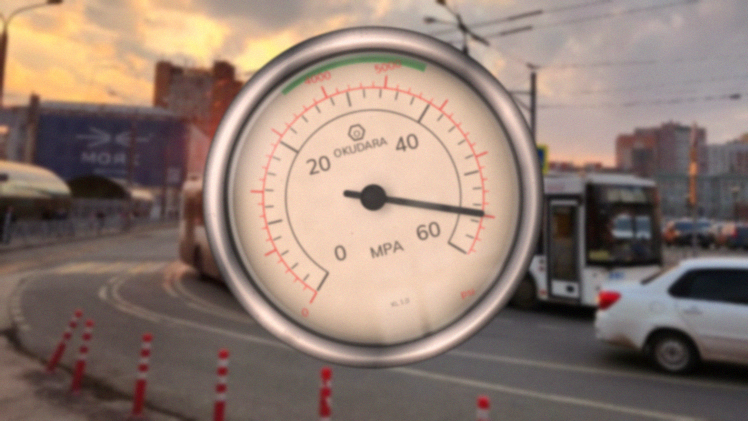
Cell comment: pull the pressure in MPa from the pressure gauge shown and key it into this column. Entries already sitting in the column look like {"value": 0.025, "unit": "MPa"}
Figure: {"value": 55, "unit": "MPa"}
